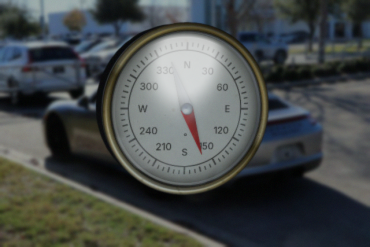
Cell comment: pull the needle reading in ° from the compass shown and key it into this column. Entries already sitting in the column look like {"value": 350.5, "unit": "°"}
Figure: {"value": 160, "unit": "°"}
